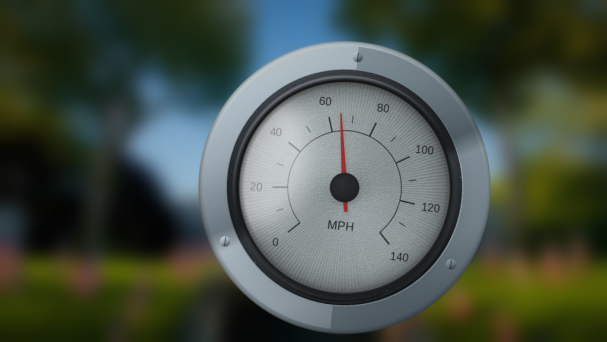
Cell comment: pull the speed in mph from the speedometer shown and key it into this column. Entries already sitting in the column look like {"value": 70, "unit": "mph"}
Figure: {"value": 65, "unit": "mph"}
